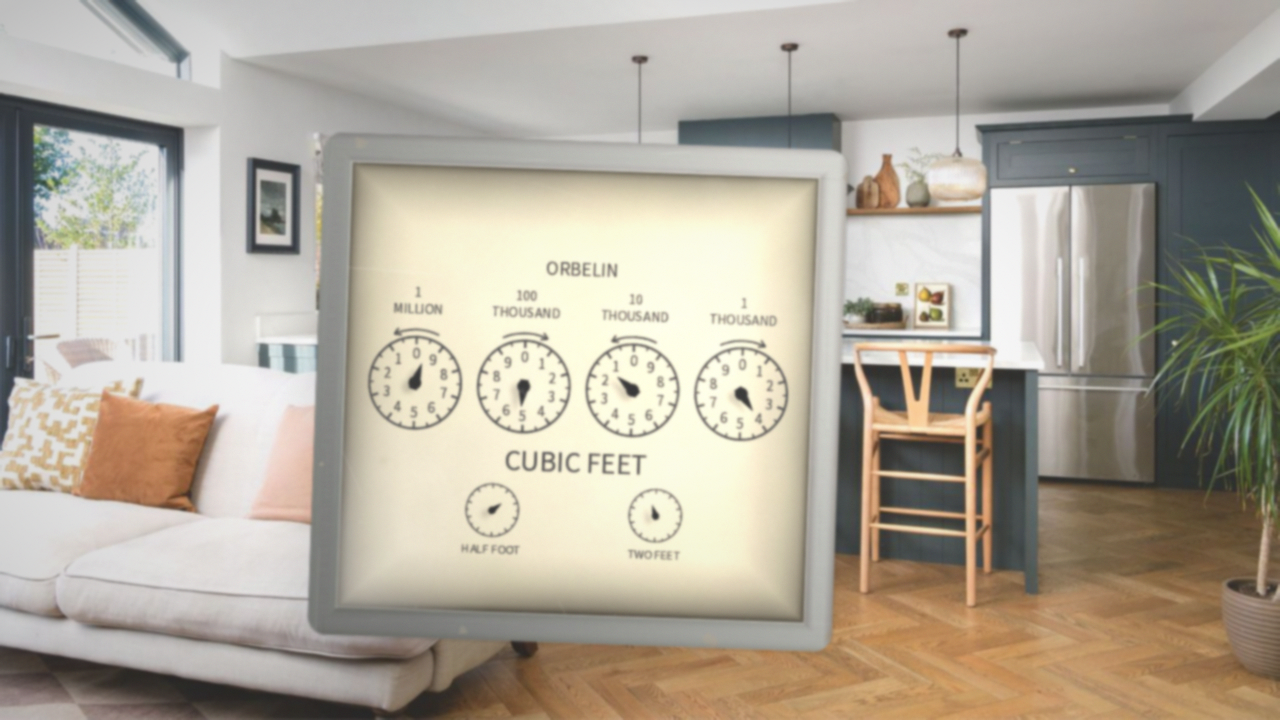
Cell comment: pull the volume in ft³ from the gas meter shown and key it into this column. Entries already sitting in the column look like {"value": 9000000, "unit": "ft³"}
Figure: {"value": 951400, "unit": "ft³"}
